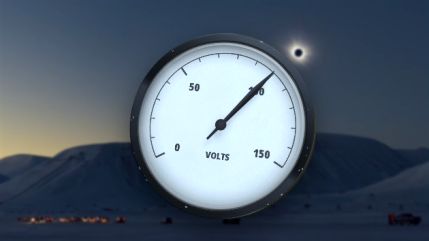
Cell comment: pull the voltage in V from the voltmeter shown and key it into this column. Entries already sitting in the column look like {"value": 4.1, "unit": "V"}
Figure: {"value": 100, "unit": "V"}
